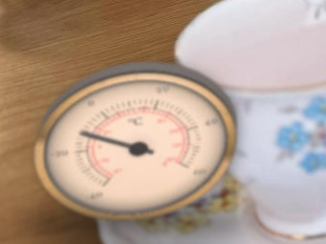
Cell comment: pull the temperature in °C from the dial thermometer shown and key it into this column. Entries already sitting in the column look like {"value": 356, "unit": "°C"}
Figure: {"value": -10, "unit": "°C"}
